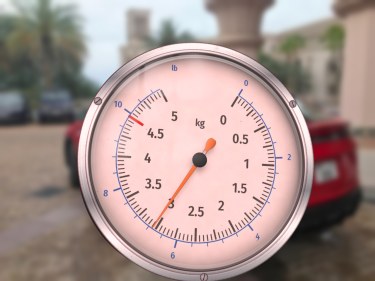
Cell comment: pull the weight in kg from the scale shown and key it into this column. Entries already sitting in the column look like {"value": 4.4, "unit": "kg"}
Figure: {"value": 3.05, "unit": "kg"}
